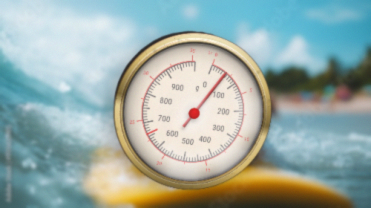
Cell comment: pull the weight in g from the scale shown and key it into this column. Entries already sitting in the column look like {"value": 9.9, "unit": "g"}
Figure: {"value": 50, "unit": "g"}
